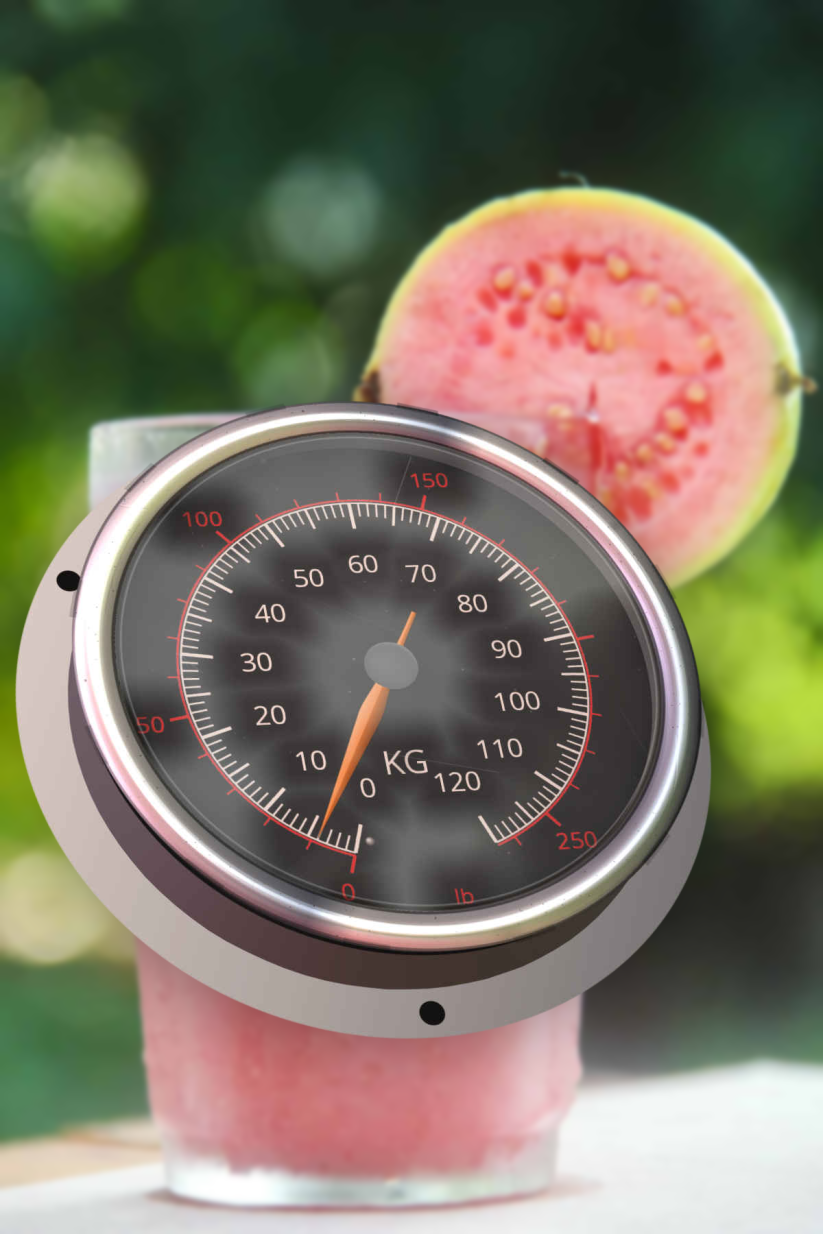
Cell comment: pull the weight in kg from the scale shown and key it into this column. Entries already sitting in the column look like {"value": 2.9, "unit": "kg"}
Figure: {"value": 4, "unit": "kg"}
